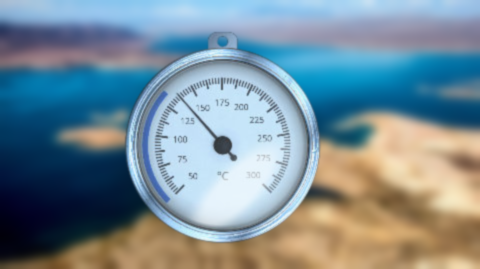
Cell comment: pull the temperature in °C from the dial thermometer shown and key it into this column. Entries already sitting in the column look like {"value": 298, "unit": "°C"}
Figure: {"value": 137.5, "unit": "°C"}
